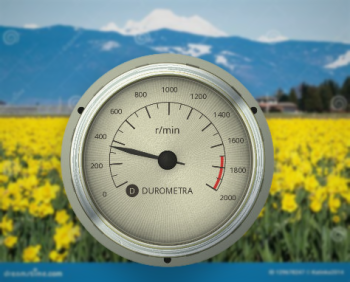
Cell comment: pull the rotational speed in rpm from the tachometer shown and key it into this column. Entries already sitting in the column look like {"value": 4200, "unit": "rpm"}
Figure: {"value": 350, "unit": "rpm"}
